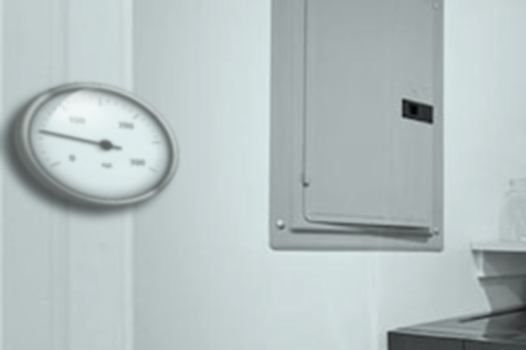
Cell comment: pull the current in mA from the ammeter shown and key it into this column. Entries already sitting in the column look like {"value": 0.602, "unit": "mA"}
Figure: {"value": 50, "unit": "mA"}
